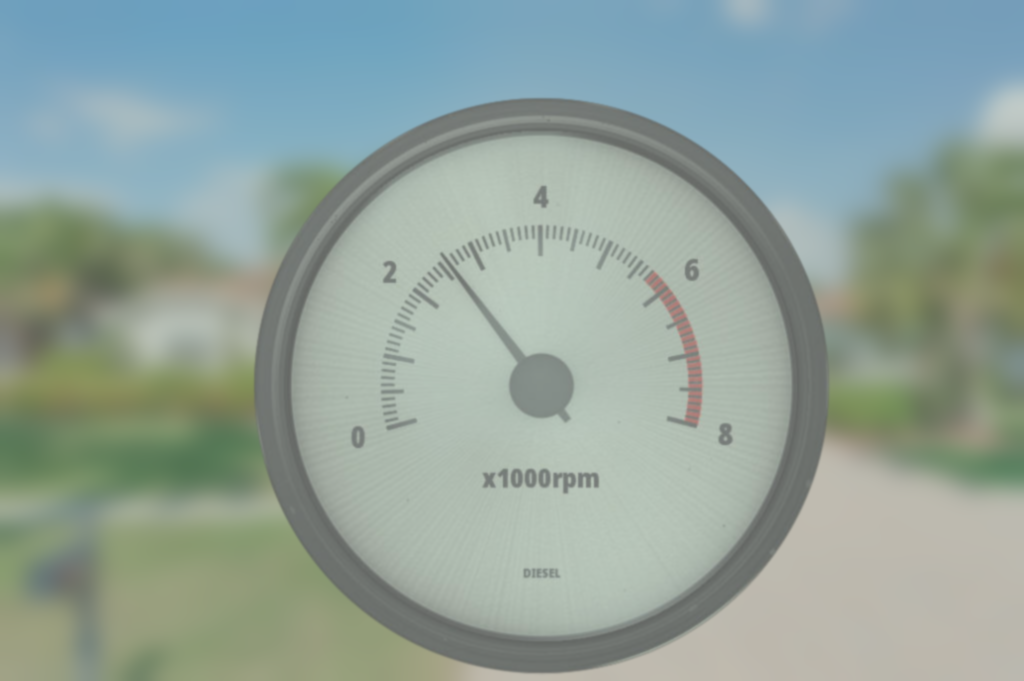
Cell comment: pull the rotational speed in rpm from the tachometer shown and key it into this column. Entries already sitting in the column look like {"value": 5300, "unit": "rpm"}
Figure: {"value": 2600, "unit": "rpm"}
